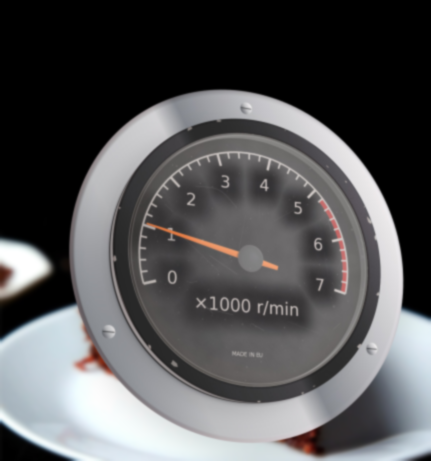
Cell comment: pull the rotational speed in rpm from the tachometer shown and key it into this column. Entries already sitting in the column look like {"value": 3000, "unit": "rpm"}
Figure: {"value": 1000, "unit": "rpm"}
